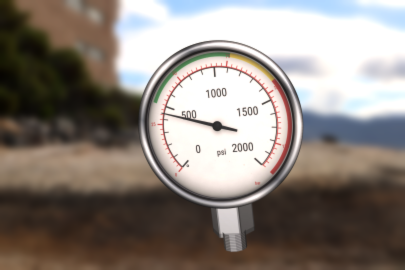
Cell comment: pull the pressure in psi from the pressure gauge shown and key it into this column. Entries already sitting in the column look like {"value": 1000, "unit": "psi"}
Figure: {"value": 450, "unit": "psi"}
